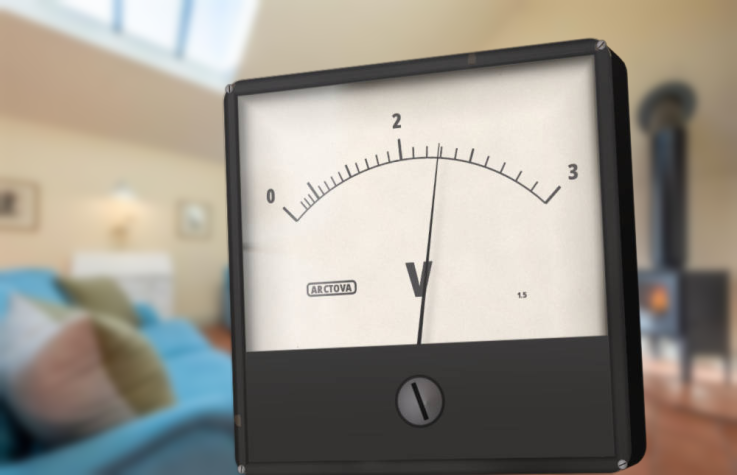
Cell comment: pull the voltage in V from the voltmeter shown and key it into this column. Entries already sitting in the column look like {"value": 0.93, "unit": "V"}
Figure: {"value": 2.3, "unit": "V"}
